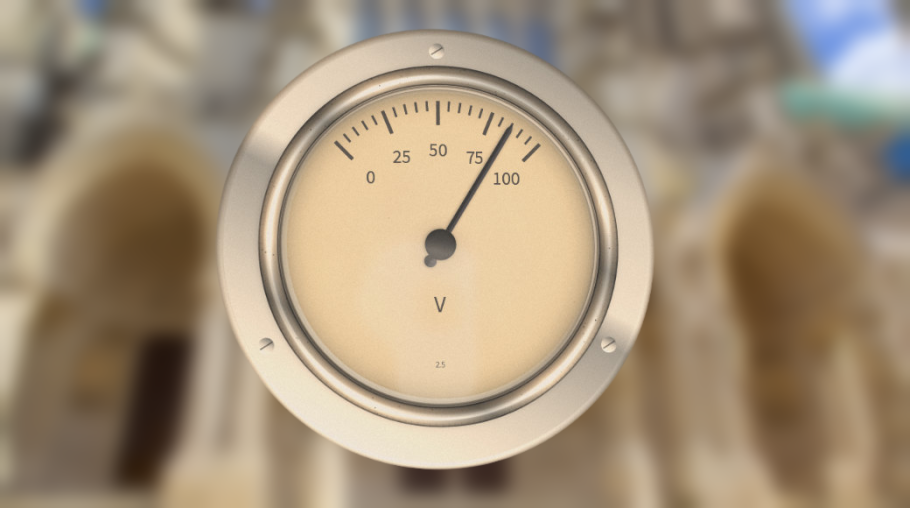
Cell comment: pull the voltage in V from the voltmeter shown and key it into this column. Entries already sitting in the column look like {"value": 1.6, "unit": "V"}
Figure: {"value": 85, "unit": "V"}
